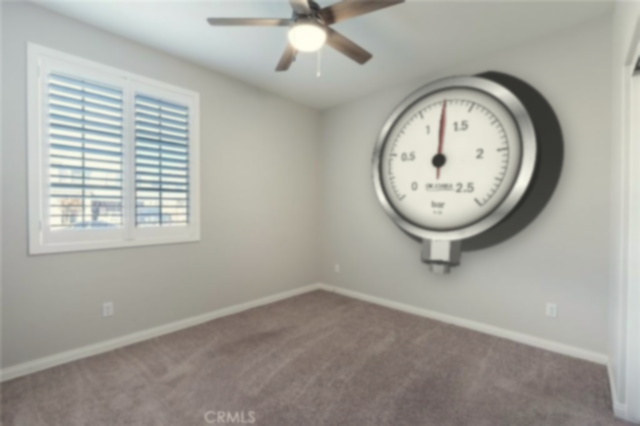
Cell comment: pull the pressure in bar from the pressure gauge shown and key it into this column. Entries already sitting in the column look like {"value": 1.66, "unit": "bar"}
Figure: {"value": 1.25, "unit": "bar"}
